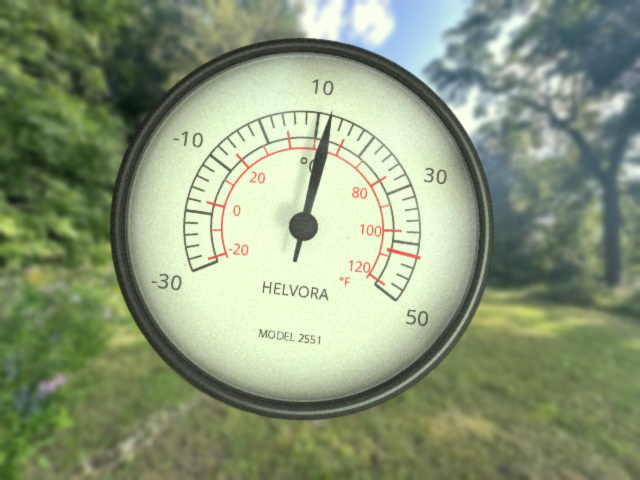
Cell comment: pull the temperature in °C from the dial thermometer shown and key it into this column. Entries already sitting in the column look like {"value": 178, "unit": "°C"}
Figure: {"value": 12, "unit": "°C"}
